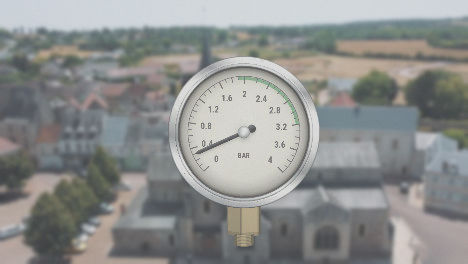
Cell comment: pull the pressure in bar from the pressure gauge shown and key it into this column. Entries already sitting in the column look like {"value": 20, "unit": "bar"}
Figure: {"value": 0.3, "unit": "bar"}
